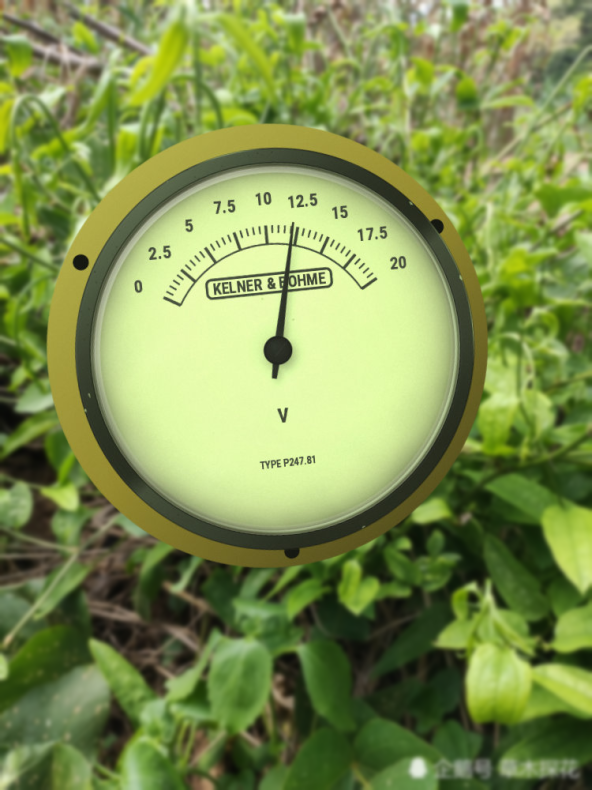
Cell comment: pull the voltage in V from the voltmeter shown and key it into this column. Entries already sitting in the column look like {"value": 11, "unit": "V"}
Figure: {"value": 12, "unit": "V"}
